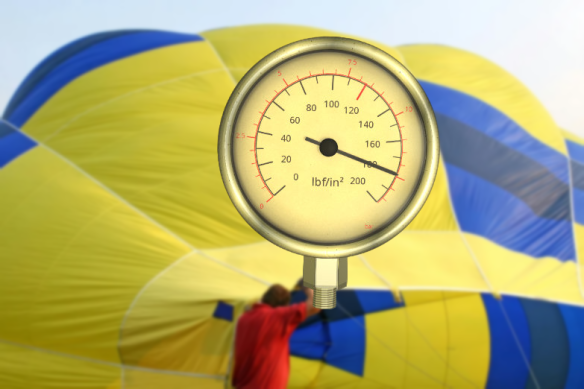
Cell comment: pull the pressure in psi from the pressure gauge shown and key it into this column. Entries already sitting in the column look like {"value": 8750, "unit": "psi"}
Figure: {"value": 180, "unit": "psi"}
